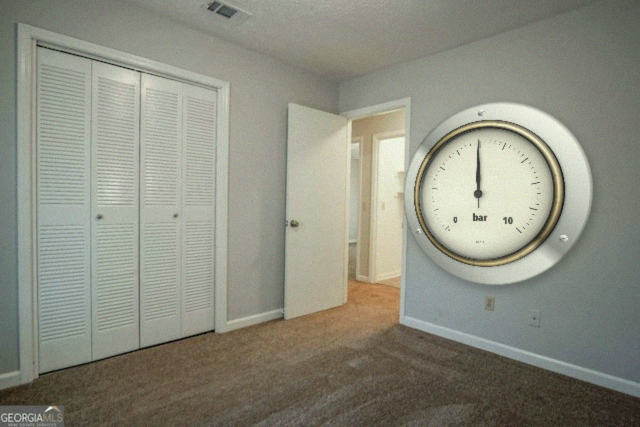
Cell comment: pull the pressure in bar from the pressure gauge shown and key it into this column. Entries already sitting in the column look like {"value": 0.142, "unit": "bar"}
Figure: {"value": 5, "unit": "bar"}
